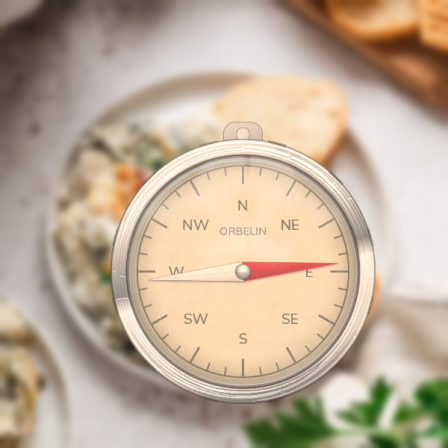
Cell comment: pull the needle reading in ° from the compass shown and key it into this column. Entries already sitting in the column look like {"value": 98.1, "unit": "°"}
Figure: {"value": 85, "unit": "°"}
